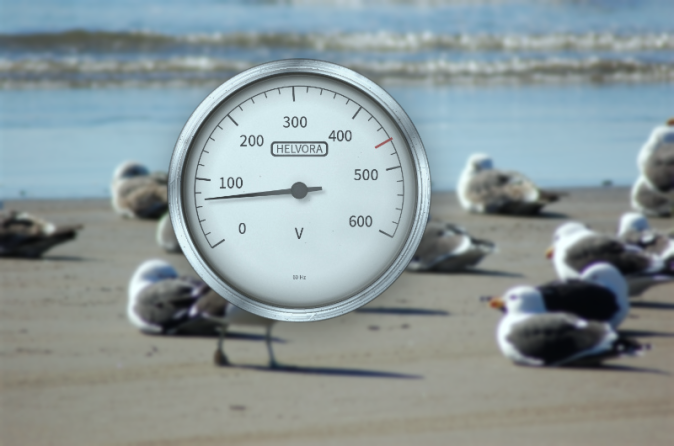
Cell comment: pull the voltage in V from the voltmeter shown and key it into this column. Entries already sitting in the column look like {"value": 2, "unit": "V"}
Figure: {"value": 70, "unit": "V"}
